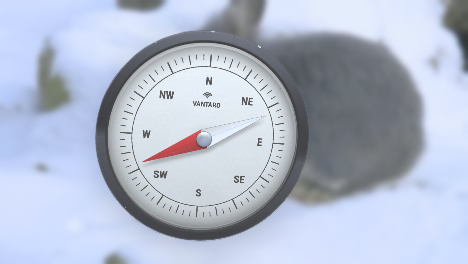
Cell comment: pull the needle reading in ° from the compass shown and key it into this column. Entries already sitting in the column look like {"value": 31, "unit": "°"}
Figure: {"value": 245, "unit": "°"}
